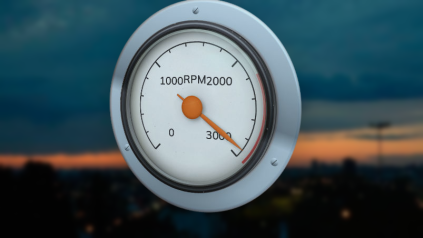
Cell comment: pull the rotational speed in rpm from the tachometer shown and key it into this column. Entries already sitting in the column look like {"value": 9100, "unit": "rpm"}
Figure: {"value": 2900, "unit": "rpm"}
